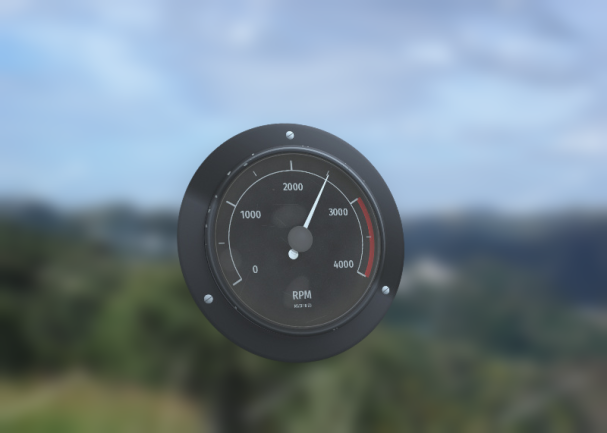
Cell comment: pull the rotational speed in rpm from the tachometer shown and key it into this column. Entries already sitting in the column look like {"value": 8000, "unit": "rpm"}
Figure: {"value": 2500, "unit": "rpm"}
